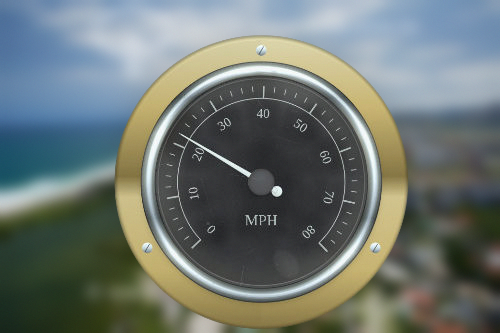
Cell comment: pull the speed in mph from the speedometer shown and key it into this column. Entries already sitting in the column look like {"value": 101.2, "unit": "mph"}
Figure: {"value": 22, "unit": "mph"}
